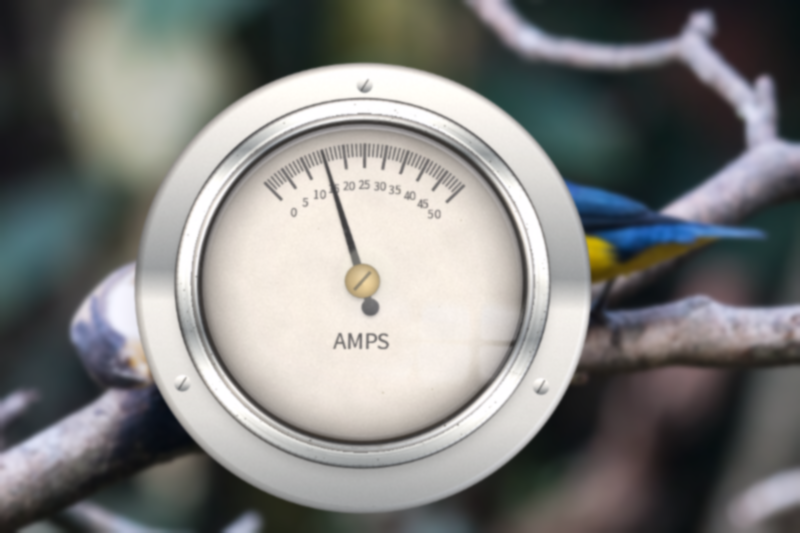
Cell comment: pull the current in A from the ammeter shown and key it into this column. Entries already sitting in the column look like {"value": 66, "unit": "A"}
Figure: {"value": 15, "unit": "A"}
